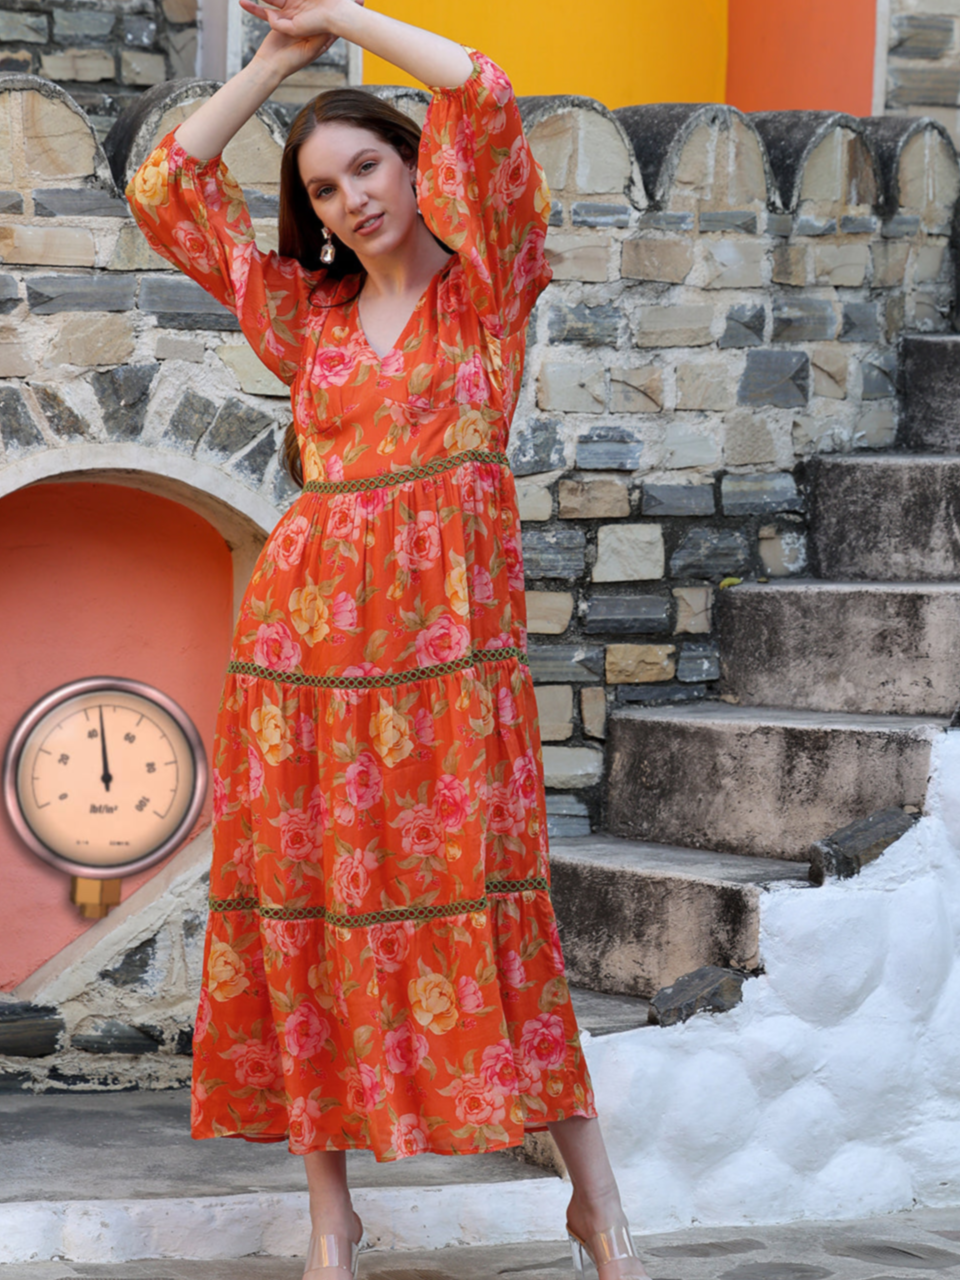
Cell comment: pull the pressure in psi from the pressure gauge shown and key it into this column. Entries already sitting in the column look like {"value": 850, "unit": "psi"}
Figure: {"value": 45, "unit": "psi"}
